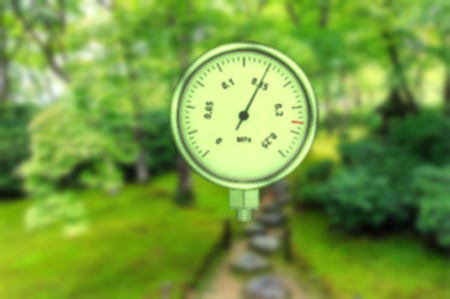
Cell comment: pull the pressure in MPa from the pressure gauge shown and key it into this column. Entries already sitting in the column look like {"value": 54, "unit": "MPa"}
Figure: {"value": 0.15, "unit": "MPa"}
